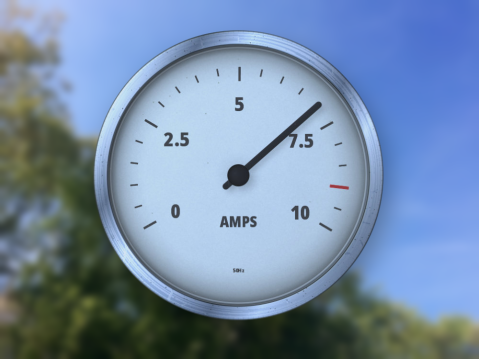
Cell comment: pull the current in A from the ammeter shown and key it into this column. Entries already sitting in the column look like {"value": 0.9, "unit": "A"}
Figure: {"value": 7, "unit": "A"}
